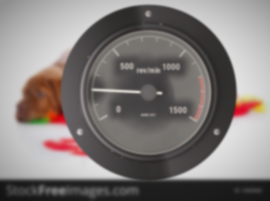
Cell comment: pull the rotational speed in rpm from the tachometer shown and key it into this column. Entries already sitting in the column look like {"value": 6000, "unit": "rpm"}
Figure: {"value": 200, "unit": "rpm"}
